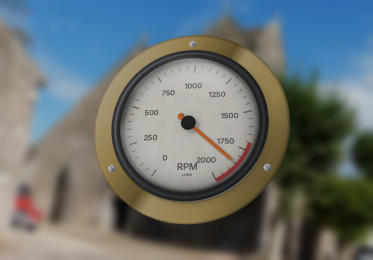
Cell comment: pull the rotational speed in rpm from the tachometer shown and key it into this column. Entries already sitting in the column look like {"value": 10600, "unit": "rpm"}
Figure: {"value": 1850, "unit": "rpm"}
